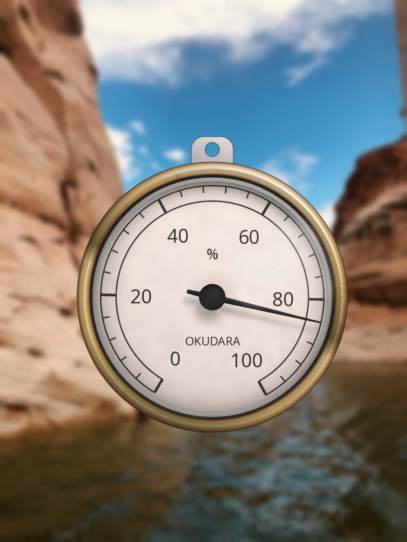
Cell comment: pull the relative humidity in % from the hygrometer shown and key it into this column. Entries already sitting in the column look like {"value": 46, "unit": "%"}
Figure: {"value": 84, "unit": "%"}
